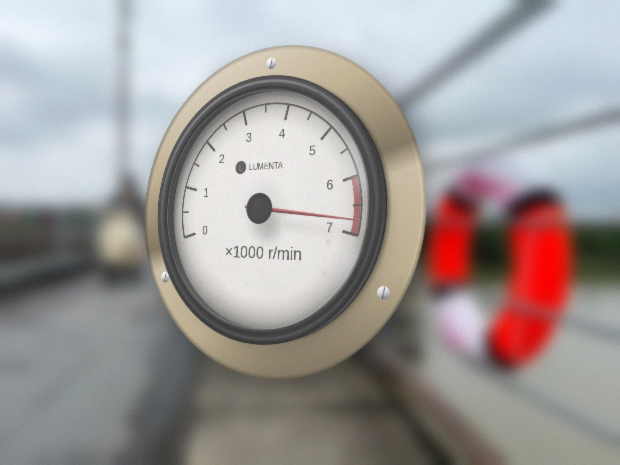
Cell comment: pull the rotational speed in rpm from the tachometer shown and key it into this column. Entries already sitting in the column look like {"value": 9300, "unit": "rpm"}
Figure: {"value": 6750, "unit": "rpm"}
